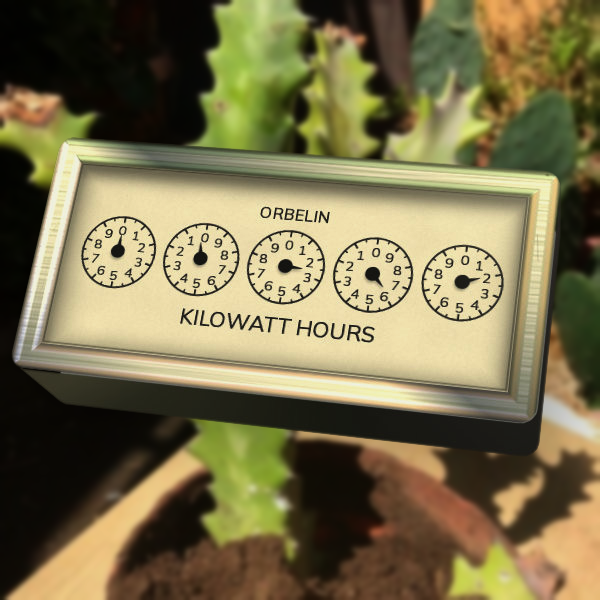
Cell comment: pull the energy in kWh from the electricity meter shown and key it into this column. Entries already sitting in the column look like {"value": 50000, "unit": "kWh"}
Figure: {"value": 262, "unit": "kWh"}
